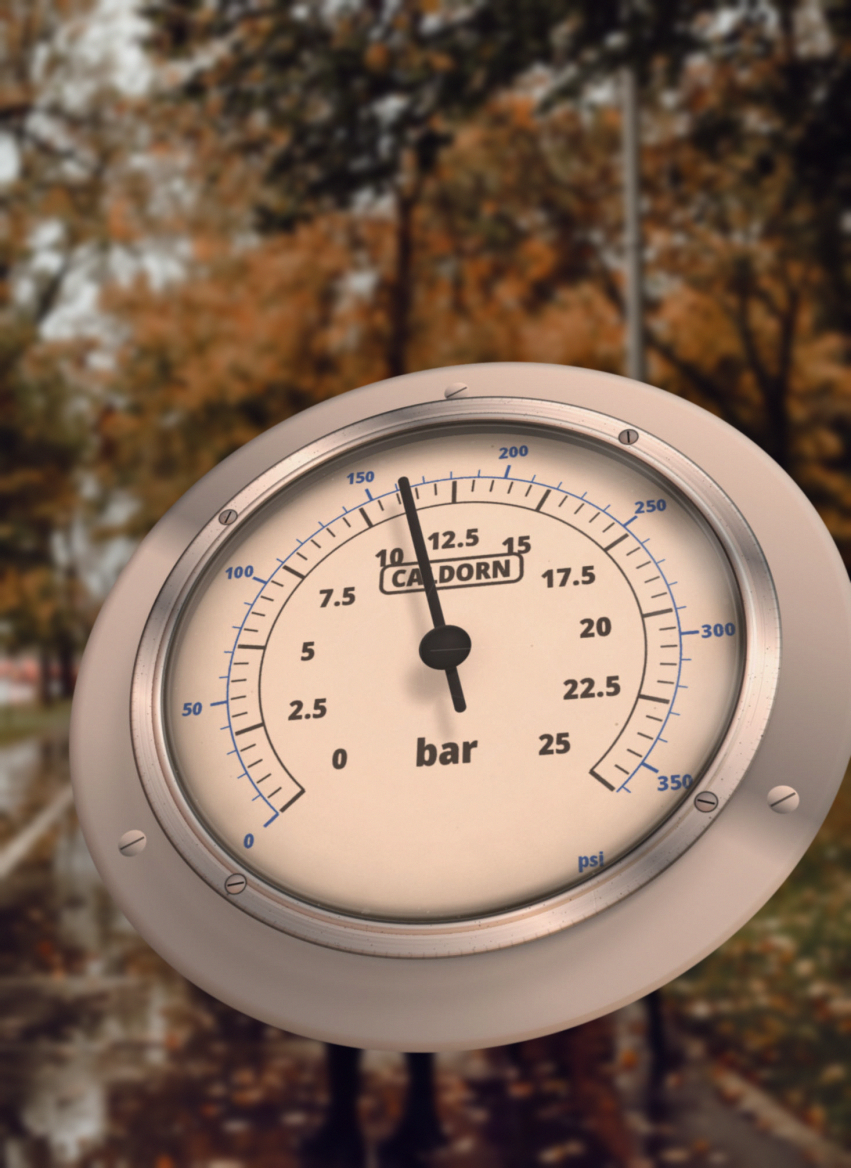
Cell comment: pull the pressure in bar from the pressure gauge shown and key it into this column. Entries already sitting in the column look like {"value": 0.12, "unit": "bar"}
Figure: {"value": 11.25, "unit": "bar"}
